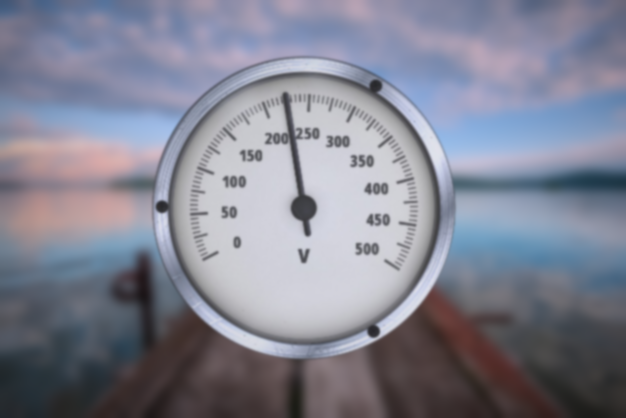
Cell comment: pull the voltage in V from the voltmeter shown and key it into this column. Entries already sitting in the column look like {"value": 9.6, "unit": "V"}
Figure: {"value": 225, "unit": "V"}
